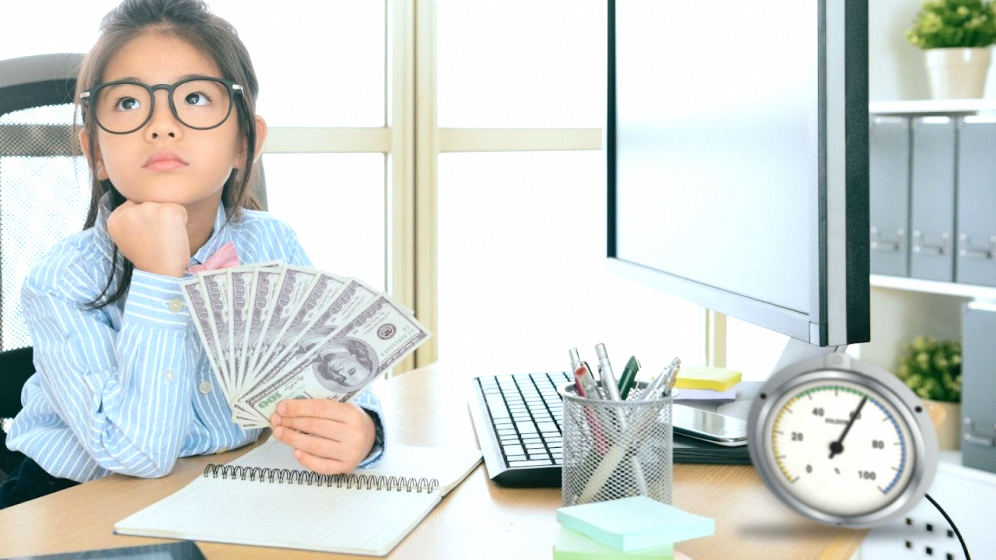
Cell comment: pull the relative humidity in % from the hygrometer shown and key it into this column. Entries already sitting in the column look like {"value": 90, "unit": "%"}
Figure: {"value": 60, "unit": "%"}
